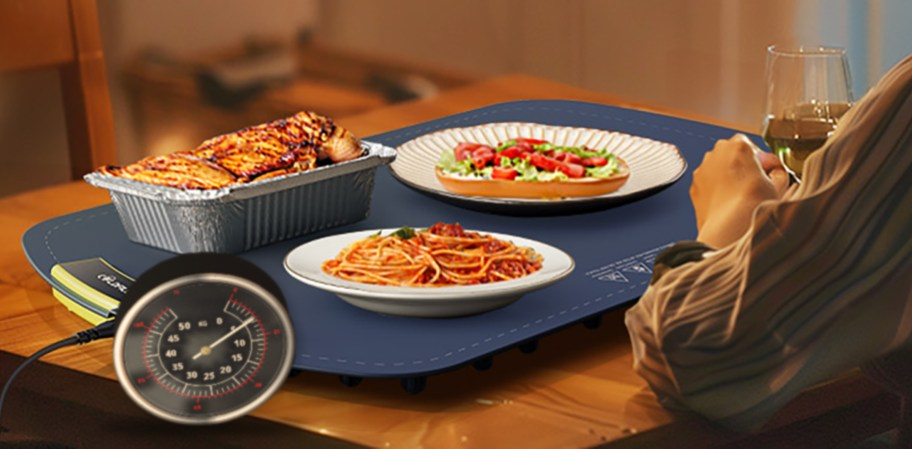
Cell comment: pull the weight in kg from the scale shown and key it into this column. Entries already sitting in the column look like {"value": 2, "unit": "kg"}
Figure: {"value": 5, "unit": "kg"}
